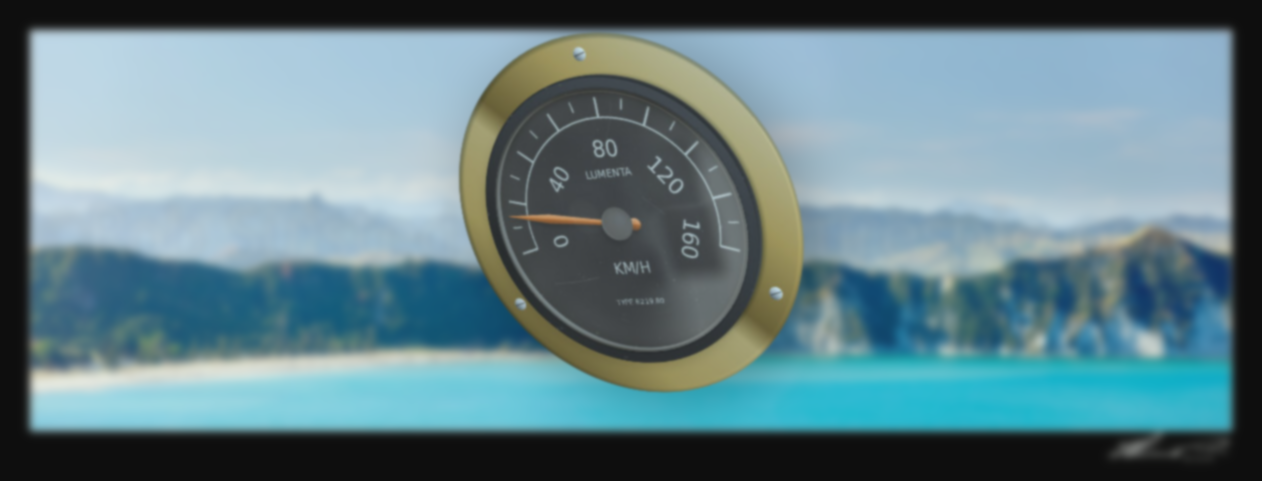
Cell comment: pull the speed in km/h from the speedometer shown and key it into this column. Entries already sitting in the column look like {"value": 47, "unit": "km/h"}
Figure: {"value": 15, "unit": "km/h"}
